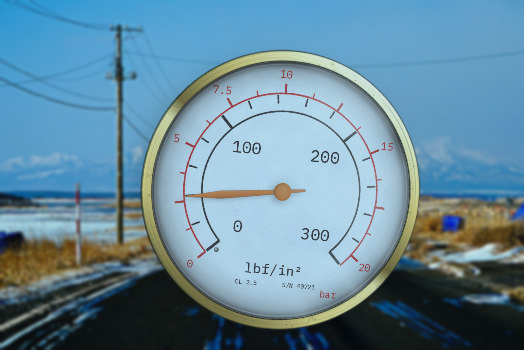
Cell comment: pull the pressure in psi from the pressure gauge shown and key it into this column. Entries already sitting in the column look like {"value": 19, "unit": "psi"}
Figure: {"value": 40, "unit": "psi"}
